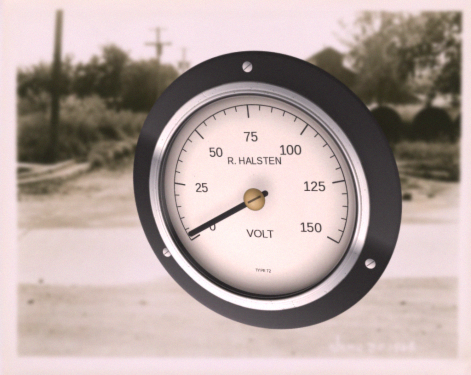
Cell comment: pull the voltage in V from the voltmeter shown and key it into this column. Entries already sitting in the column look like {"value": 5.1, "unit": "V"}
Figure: {"value": 2.5, "unit": "V"}
